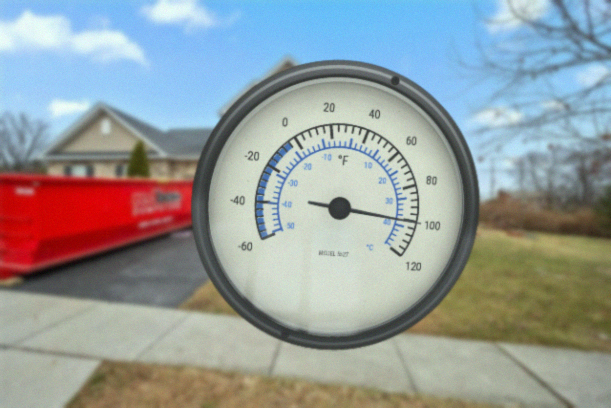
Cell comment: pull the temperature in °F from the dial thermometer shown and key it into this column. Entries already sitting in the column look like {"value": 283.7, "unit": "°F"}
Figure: {"value": 100, "unit": "°F"}
